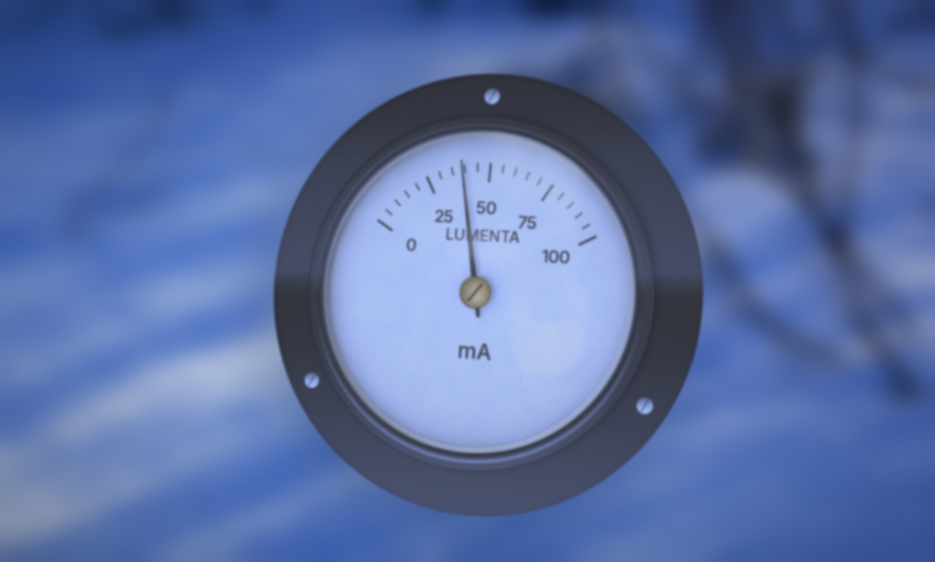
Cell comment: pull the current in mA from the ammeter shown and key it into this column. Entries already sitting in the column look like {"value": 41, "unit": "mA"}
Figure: {"value": 40, "unit": "mA"}
